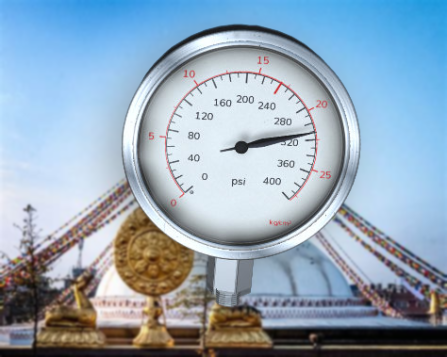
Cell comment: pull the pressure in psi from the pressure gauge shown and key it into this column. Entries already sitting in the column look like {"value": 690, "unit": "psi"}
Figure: {"value": 310, "unit": "psi"}
